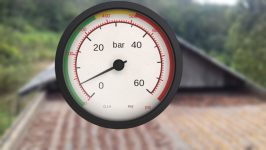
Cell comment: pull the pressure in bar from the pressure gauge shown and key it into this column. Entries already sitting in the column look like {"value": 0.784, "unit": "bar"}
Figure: {"value": 5, "unit": "bar"}
